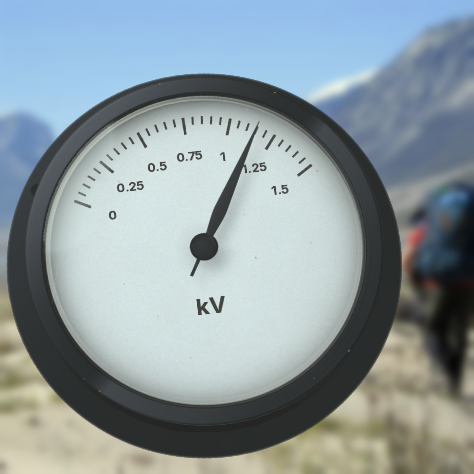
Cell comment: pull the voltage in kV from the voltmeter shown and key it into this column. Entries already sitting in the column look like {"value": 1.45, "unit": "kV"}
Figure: {"value": 1.15, "unit": "kV"}
